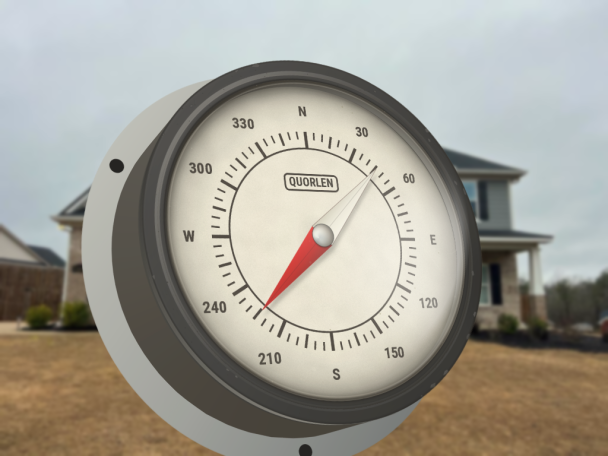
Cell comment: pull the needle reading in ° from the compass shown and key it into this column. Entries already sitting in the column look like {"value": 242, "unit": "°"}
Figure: {"value": 225, "unit": "°"}
